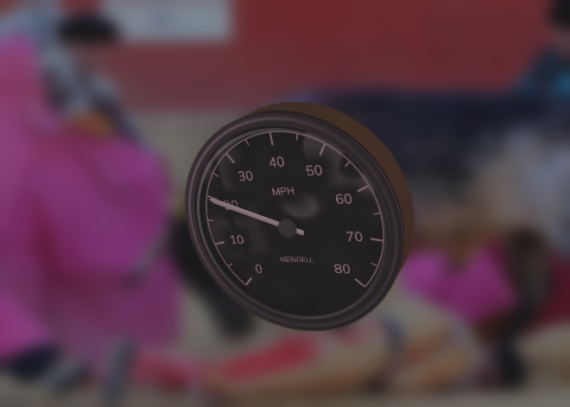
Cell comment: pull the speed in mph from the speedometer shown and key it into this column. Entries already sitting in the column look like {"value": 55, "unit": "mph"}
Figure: {"value": 20, "unit": "mph"}
